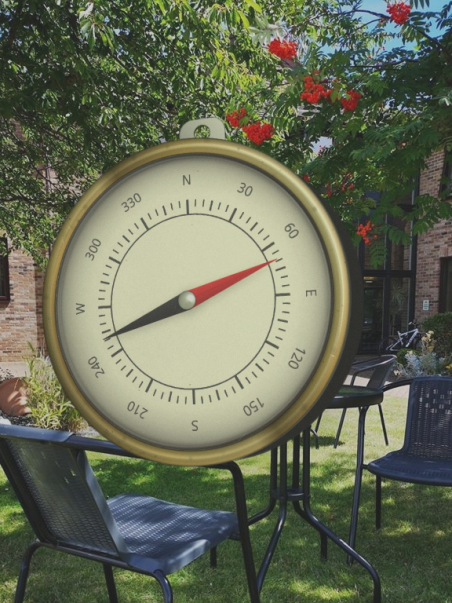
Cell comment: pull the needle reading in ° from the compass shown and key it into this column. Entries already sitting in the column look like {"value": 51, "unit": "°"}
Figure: {"value": 70, "unit": "°"}
